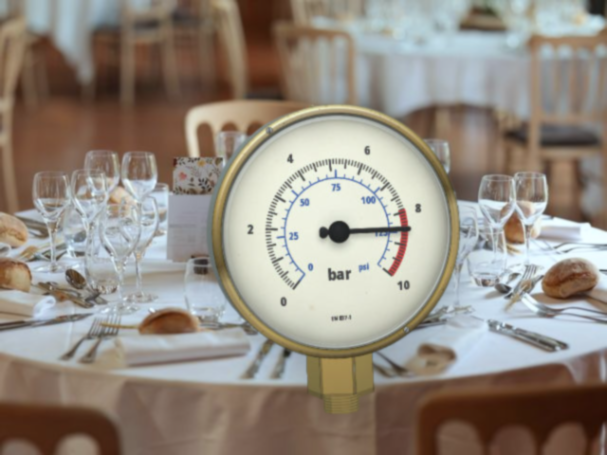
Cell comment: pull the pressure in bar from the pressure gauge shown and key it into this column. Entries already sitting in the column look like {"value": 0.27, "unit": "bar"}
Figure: {"value": 8.5, "unit": "bar"}
